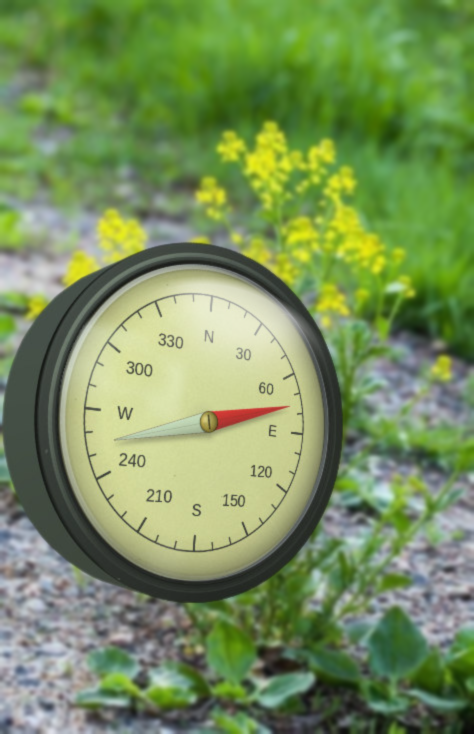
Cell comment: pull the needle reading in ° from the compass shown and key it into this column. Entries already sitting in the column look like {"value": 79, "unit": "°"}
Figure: {"value": 75, "unit": "°"}
